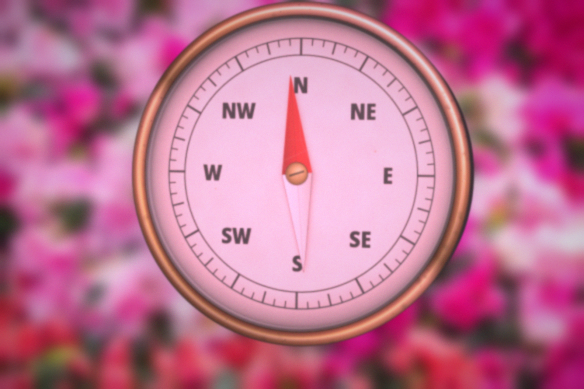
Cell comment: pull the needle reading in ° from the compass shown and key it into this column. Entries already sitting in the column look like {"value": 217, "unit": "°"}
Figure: {"value": 355, "unit": "°"}
